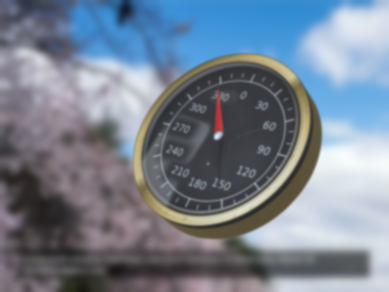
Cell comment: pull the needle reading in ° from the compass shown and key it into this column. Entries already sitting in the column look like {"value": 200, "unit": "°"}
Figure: {"value": 330, "unit": "°"}
